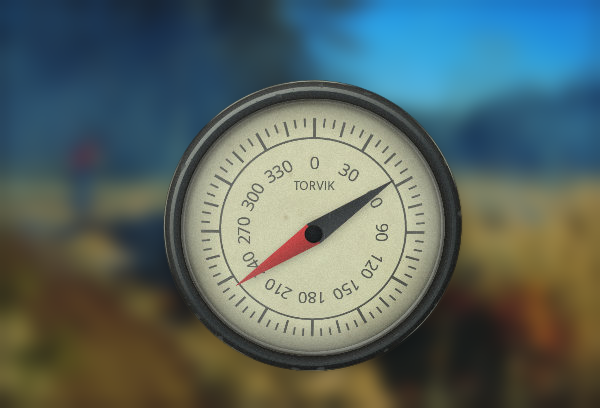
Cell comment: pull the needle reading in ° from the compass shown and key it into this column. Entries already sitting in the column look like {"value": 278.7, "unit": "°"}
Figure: {"value": 235, "unit": "°"}
